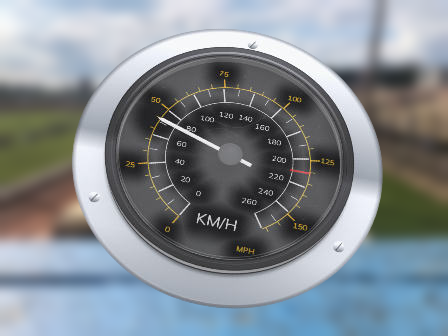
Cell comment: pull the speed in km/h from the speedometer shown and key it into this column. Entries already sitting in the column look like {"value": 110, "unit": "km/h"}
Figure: {"value": 70, "unit": "km/h"}
